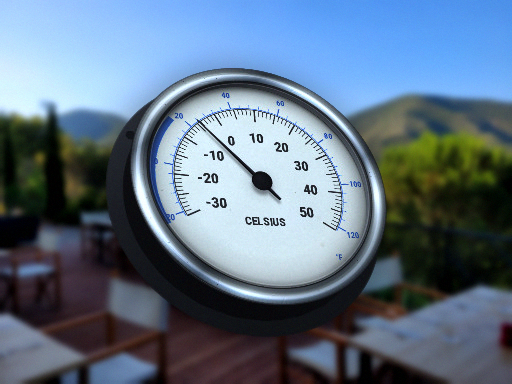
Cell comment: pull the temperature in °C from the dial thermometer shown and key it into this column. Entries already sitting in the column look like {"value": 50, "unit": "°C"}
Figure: {"value": -5, "unit": "°C"}
